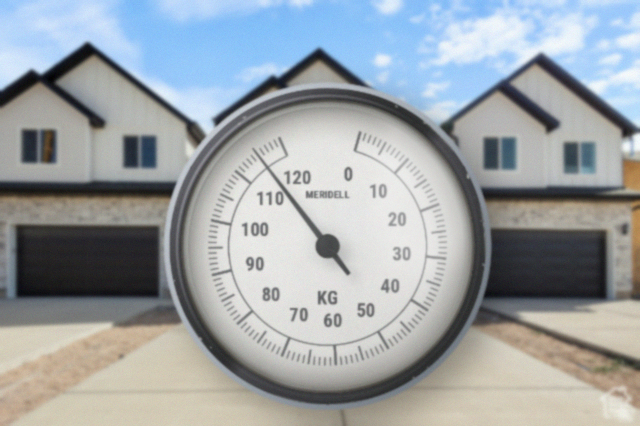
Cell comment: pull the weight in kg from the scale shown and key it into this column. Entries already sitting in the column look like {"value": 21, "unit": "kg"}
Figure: {"value": 115, "unit": "kg"}
